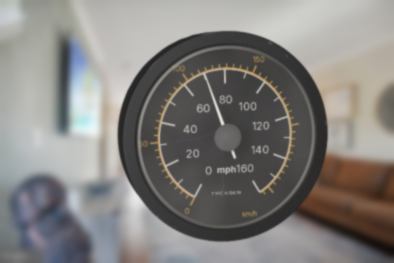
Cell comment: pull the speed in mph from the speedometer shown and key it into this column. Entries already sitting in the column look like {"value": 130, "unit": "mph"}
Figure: {"value": 70, "unit": "mph"}
